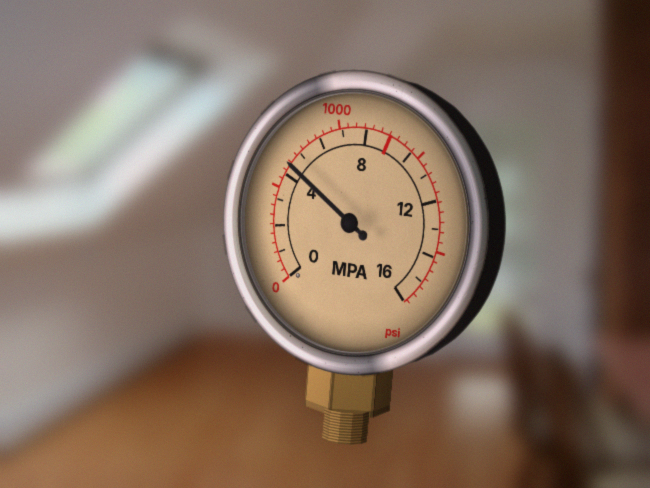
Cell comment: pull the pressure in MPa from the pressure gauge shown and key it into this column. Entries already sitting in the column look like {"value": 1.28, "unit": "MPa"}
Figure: {"value": 4.5, "unit": "MPa"}
